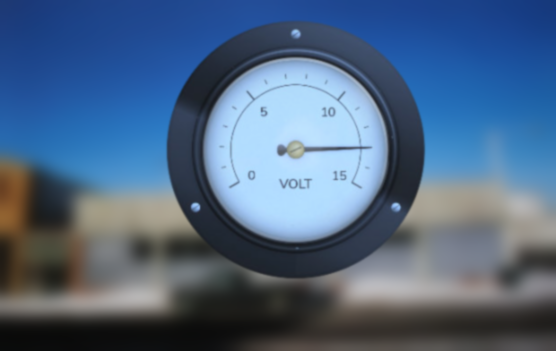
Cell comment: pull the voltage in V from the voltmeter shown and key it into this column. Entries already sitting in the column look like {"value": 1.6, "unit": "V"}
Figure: {"value": 13, "unit": "V"}
